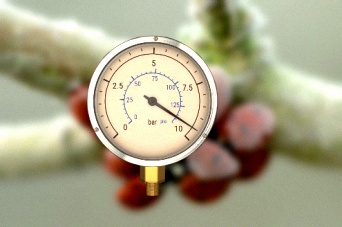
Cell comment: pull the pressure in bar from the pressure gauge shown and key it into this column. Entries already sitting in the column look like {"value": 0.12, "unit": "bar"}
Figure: {"value": 9.5, "unit": "bar"}
